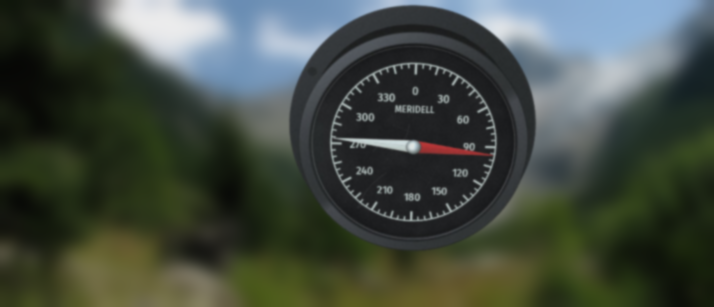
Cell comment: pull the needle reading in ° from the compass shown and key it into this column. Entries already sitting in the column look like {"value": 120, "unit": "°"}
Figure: {"value": 95, "unit": "°"}
